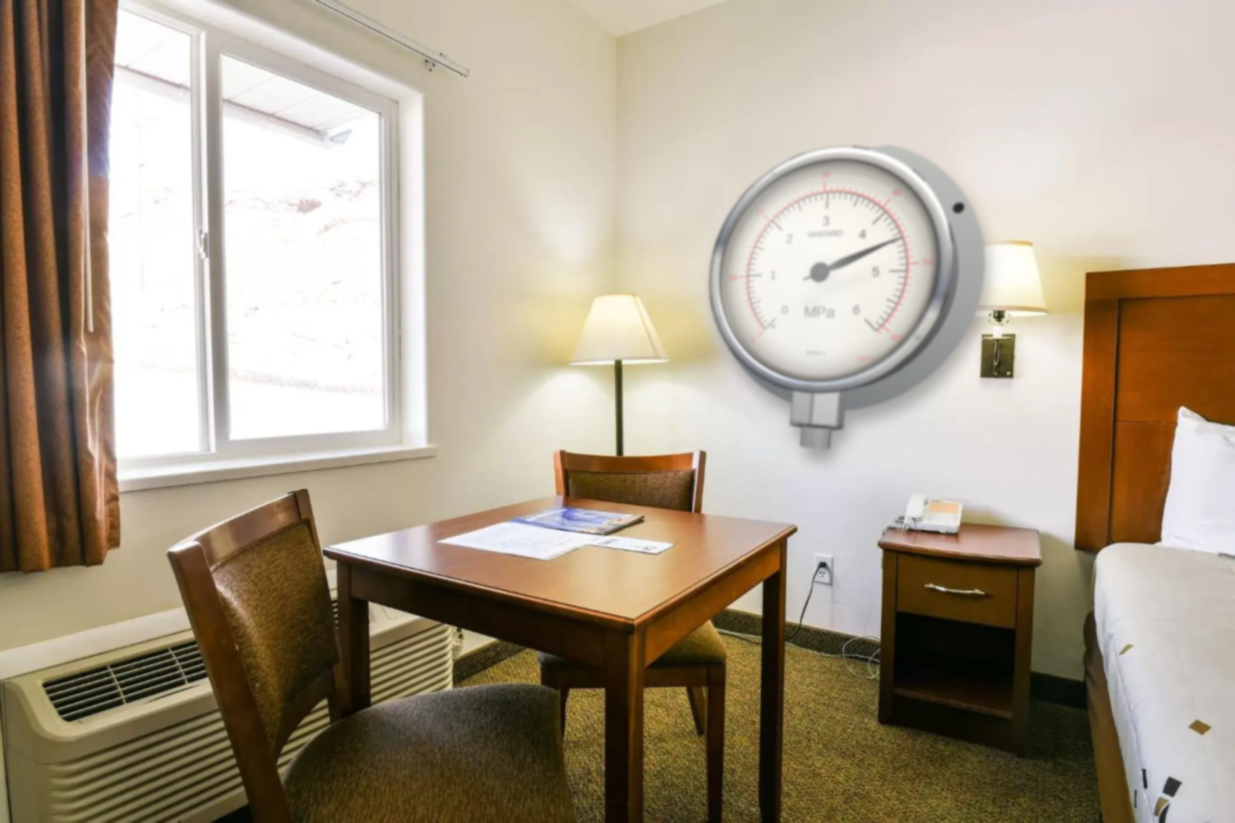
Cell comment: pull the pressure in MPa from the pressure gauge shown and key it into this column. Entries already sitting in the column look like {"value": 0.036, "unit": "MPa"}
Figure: {"value": 4.5, "unit": "MPa"}
